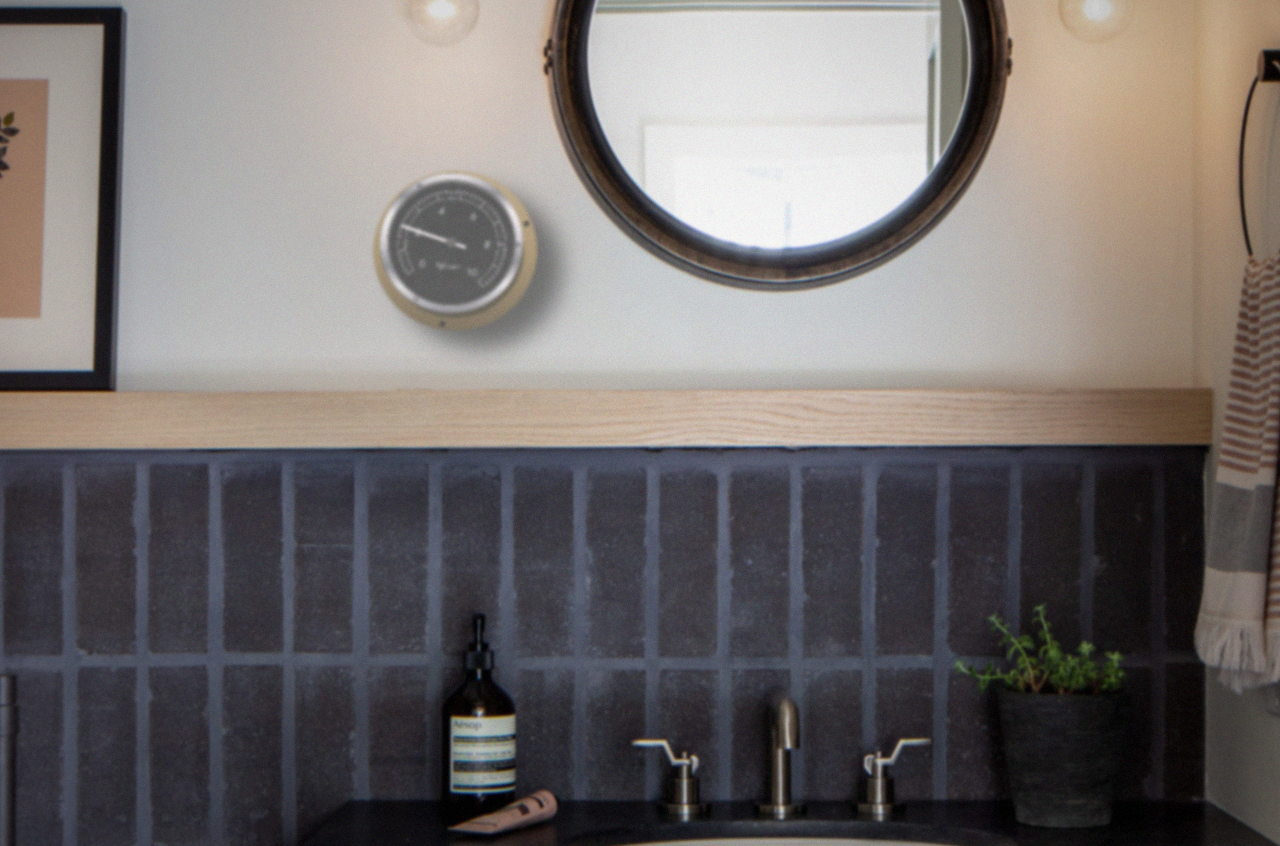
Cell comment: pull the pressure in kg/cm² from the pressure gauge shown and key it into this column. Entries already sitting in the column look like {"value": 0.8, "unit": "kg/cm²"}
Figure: {"value": 2, "unit": "kg/cm²"}
